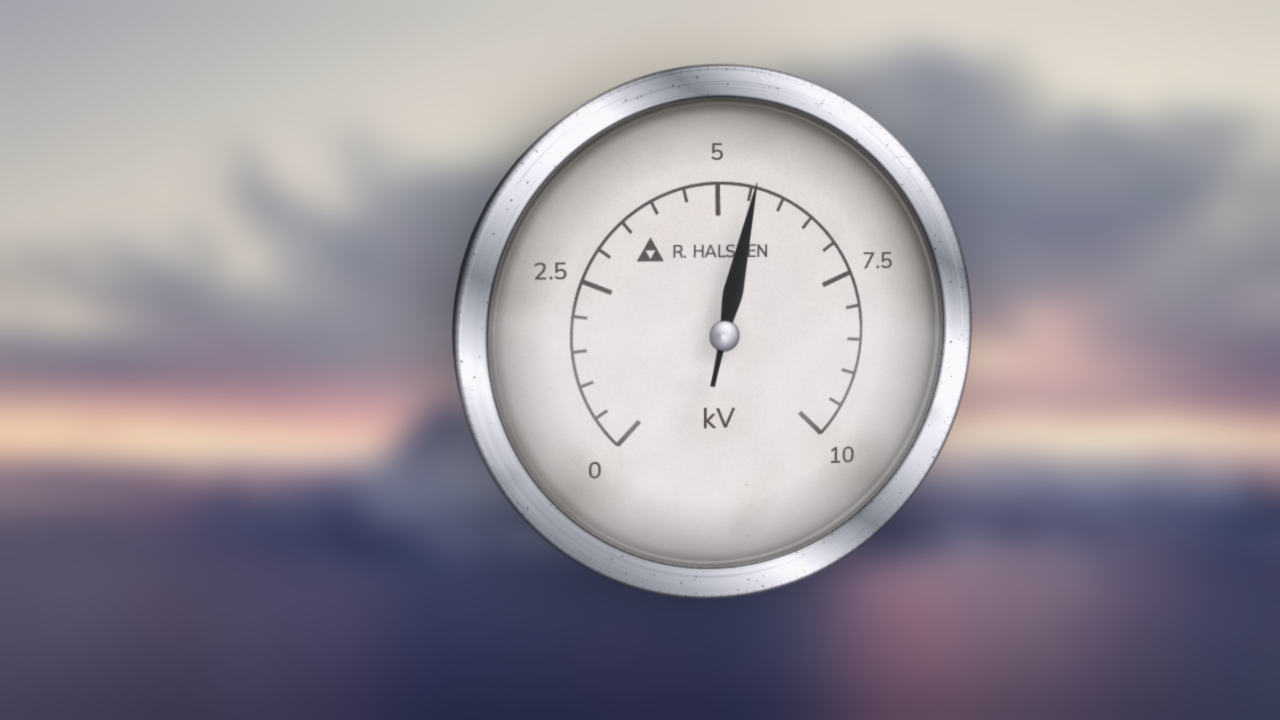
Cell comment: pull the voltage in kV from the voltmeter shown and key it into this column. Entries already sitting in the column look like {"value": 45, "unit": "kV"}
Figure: {"value": 5.5, "unit": "kV"}
